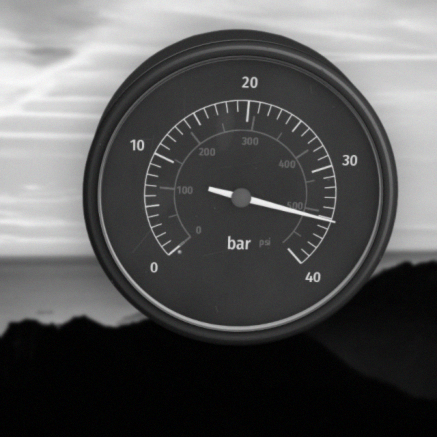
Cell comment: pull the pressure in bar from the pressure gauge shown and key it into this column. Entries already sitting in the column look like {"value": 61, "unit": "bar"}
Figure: {"value": 35, "unit": "bar"}
